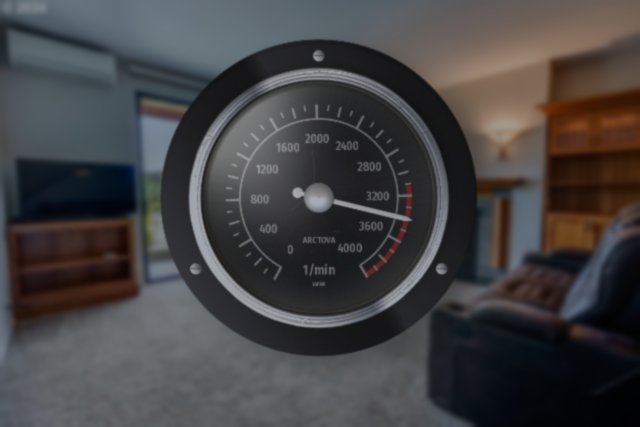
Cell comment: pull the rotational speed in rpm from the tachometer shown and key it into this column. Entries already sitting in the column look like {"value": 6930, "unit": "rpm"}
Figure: {"value": 3400, "unit": "rpm"}
